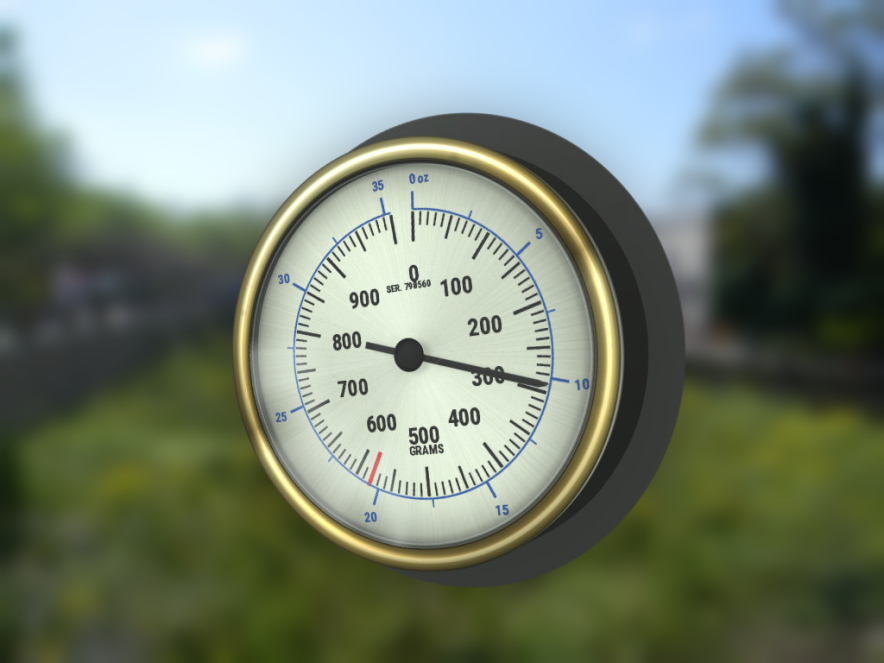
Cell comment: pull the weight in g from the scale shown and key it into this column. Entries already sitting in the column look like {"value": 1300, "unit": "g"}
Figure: {"value": 290, "unit": "g"}
